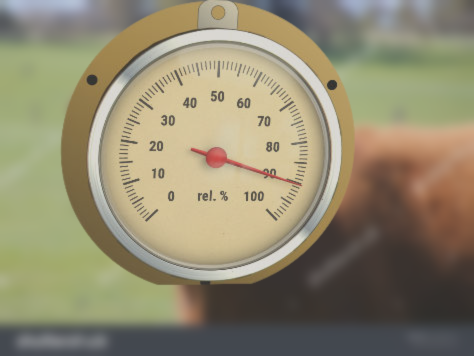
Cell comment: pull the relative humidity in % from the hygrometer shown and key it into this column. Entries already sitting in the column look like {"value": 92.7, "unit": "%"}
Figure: {"value": 90, "unit": "%"}
